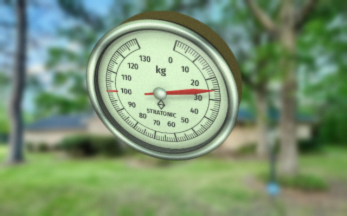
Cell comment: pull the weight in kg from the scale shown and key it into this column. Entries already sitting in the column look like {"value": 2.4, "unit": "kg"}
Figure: {"value": 25, "unit": "kg"}
